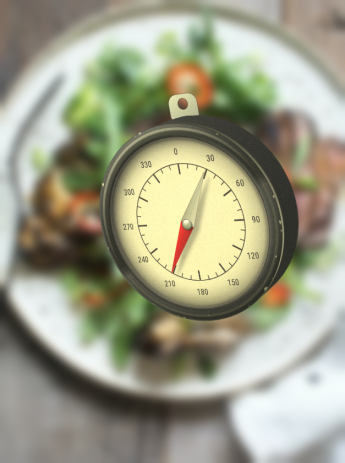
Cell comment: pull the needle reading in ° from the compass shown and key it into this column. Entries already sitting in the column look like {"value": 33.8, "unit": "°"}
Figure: {"value": 210, "unit": "°"}
